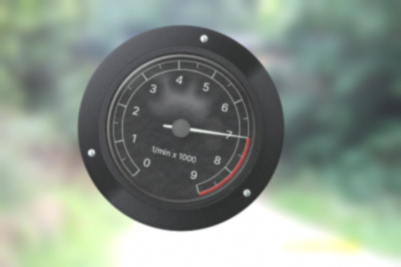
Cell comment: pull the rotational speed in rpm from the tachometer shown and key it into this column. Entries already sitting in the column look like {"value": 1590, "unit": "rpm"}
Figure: {"value": 7000, "unit": "rpm"}
